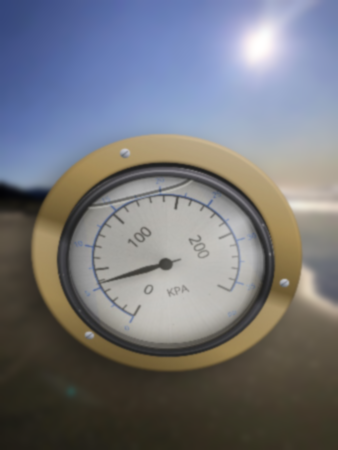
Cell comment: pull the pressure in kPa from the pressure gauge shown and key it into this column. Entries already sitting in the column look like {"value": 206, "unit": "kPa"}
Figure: {"value": 40, "unit": "kPa"}
